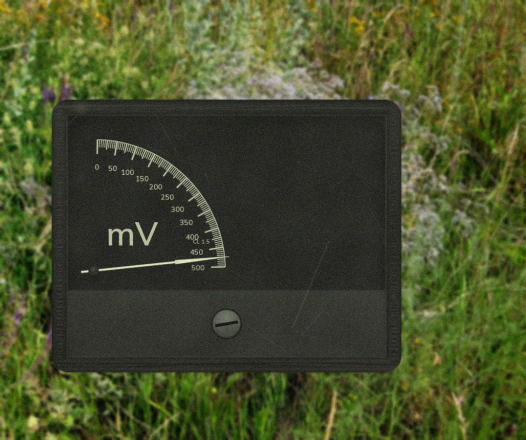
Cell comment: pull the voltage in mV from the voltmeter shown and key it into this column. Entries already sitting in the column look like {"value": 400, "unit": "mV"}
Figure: {"value": 475, "unit": "mV"}
